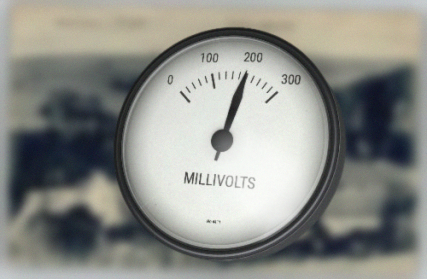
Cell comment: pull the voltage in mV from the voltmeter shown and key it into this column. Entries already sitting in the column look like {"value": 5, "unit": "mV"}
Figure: {"value": 200, "unit": "mV"}
